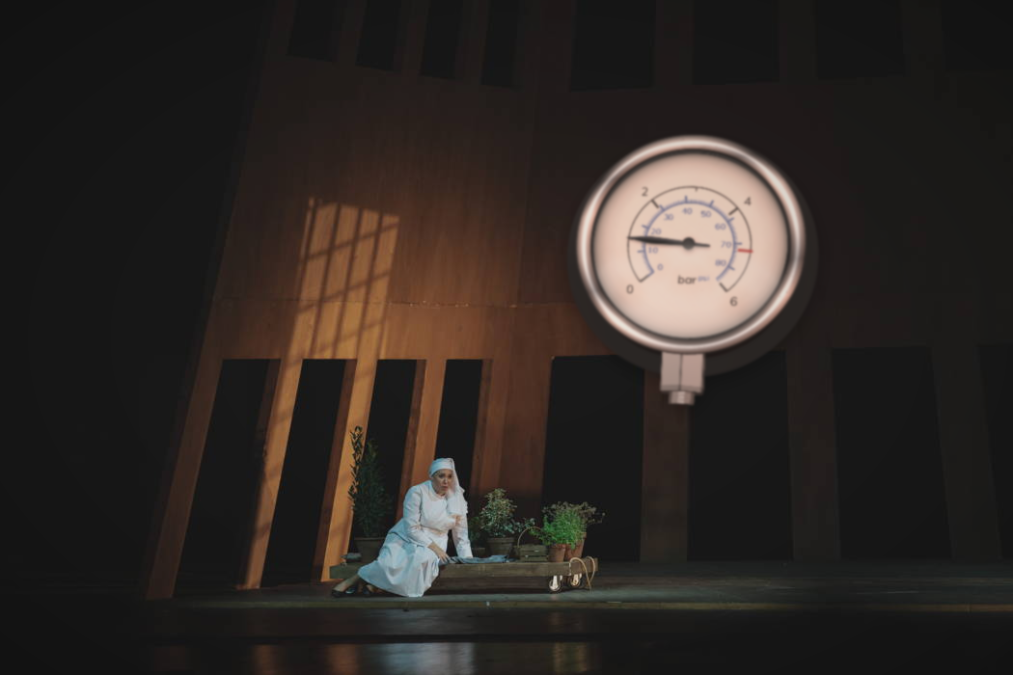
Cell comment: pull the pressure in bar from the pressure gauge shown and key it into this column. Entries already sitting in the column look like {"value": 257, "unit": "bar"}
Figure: {"value": 1, "unit": "bar"}
